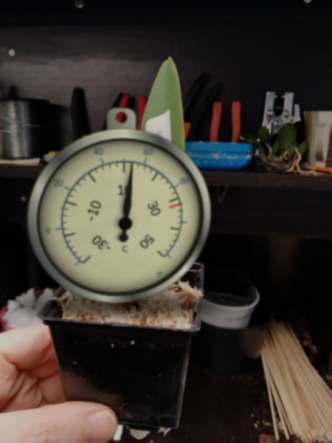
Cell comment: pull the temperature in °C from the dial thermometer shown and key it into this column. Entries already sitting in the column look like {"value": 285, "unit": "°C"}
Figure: {"value": 12, "unit": "°C"}
